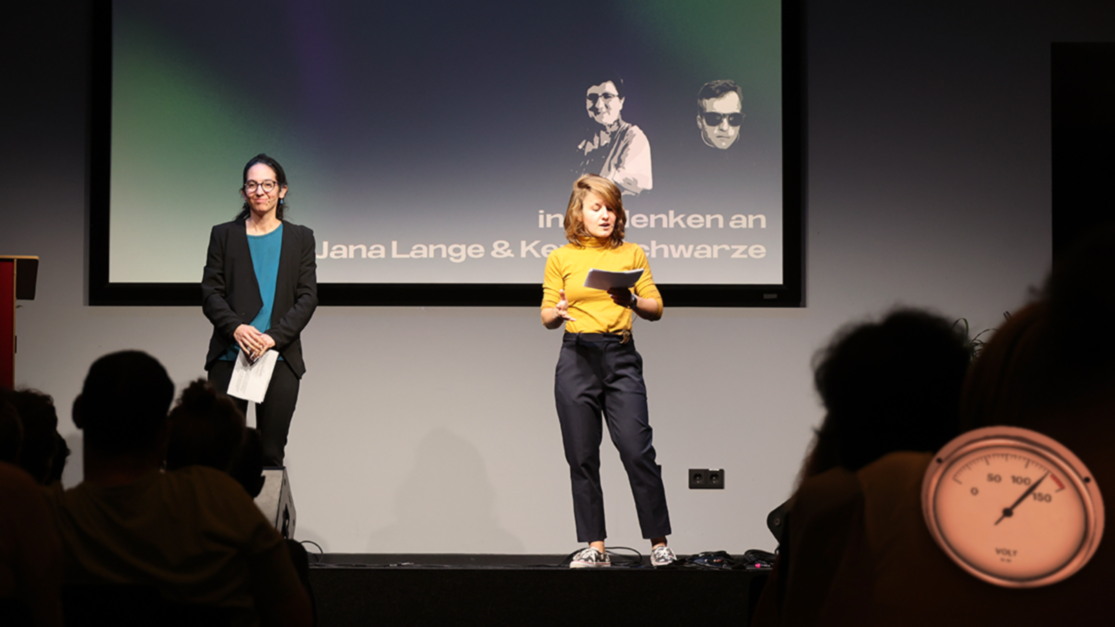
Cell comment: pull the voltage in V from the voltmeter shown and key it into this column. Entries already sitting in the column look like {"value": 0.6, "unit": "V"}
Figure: {"value": 125, "unit": "V"}
